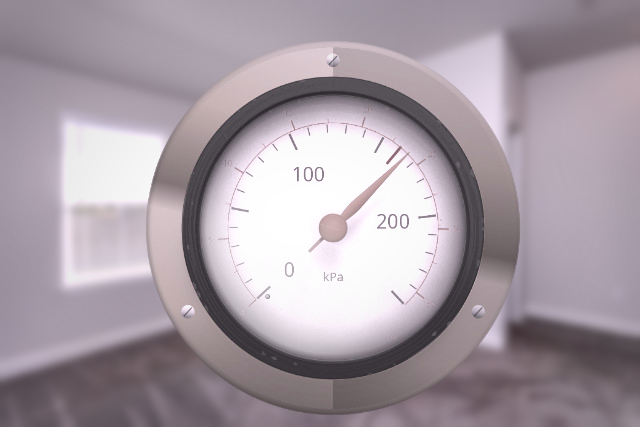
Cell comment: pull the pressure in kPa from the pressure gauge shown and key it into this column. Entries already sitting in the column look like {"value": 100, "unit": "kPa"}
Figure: {"value": 165, "unit": "kPa"}
